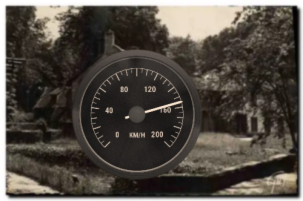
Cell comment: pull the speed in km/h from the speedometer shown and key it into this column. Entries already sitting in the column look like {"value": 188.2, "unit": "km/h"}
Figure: {"value": 155, "unit": "km/h"}
